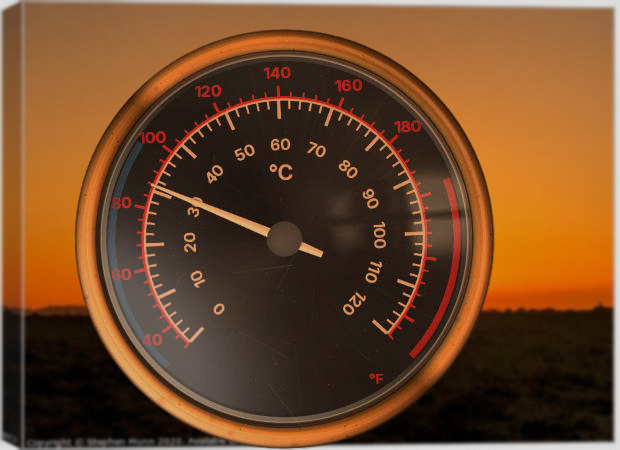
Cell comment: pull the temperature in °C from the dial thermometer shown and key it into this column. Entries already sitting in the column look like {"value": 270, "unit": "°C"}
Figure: {"value": 31, "unit": "°C"}
